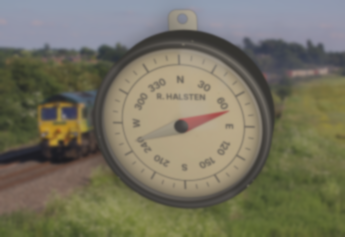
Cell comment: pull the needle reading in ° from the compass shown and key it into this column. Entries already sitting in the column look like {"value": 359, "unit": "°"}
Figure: {"value": 70, "unit": "°"}
